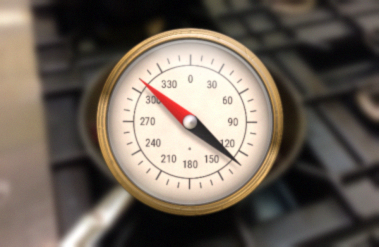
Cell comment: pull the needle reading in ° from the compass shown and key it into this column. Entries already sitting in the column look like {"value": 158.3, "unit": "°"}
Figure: {"value": 310, "unit": "°"}
